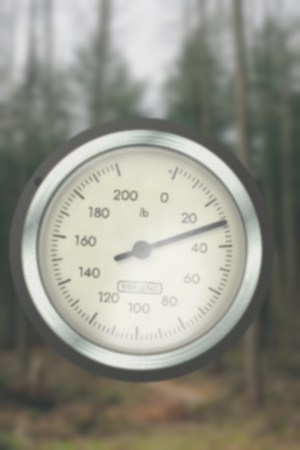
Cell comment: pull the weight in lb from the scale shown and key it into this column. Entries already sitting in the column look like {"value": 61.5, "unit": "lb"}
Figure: {"value": 30, "unit": "lb"}
